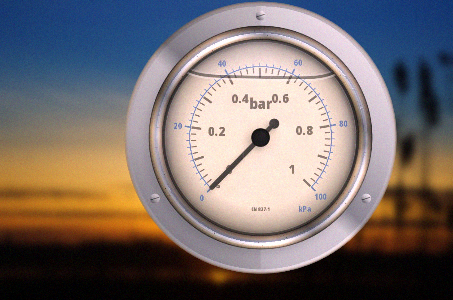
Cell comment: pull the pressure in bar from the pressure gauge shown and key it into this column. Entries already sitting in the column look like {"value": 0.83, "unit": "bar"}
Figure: {"value": 0, "unit": "bar"}
